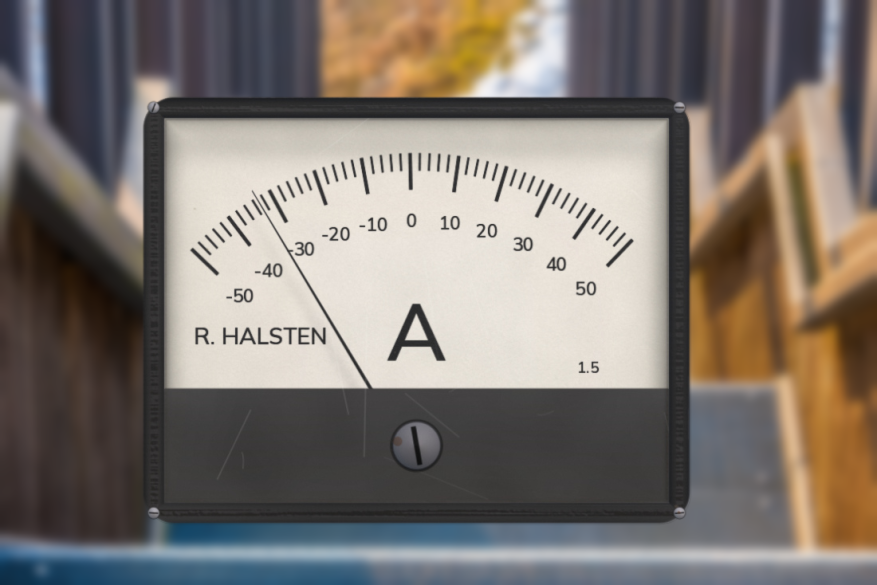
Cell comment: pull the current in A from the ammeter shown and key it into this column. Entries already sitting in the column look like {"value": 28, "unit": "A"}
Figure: {"value": -33, "unit": "A"}
